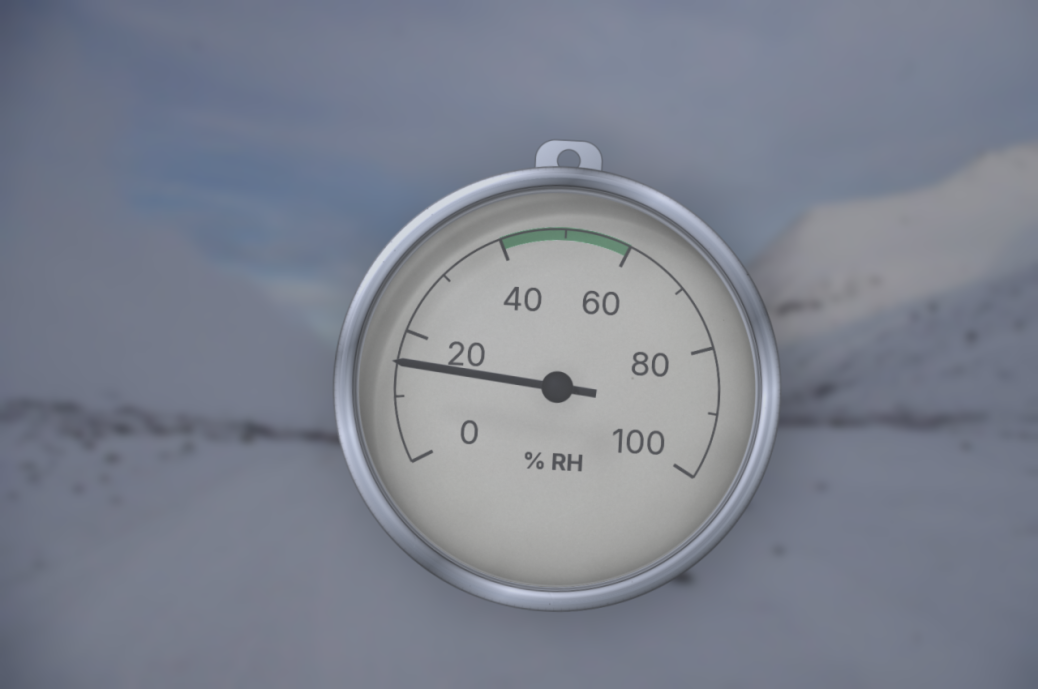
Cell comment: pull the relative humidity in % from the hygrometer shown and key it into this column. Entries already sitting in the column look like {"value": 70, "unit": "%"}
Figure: {"value": 15, "unit": "%"}
